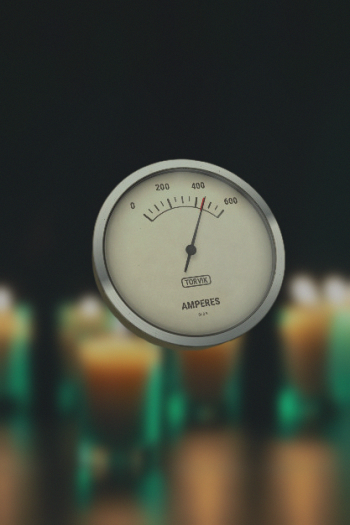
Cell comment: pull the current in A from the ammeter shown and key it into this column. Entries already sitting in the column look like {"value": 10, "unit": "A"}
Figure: {"value": 450, "unit": "A"}
